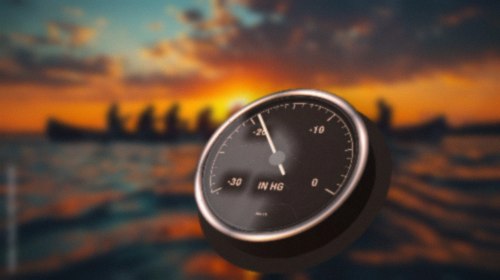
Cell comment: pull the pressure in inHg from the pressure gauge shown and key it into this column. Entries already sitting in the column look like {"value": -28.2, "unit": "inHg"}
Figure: {"value": -19, "unit": "inHg"}
